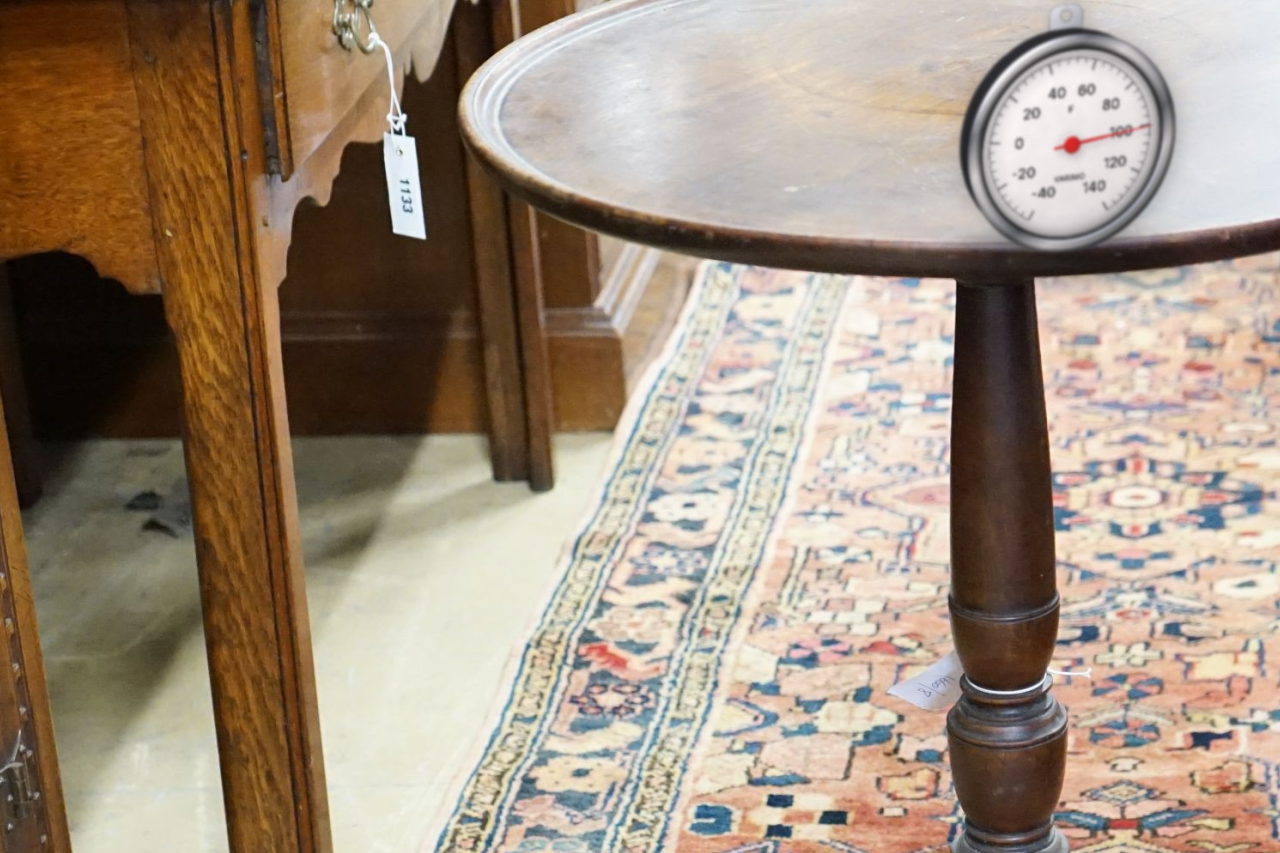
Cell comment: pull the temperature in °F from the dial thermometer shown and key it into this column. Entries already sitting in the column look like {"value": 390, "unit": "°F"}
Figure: {"value": 100, "unit": "°F"}
